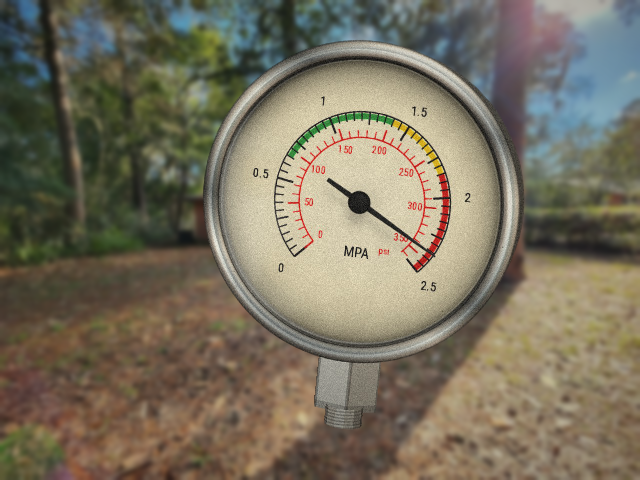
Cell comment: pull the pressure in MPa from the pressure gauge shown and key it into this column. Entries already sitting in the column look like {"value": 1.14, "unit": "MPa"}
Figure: {"value": 2.35, "unit": "MPa"}
